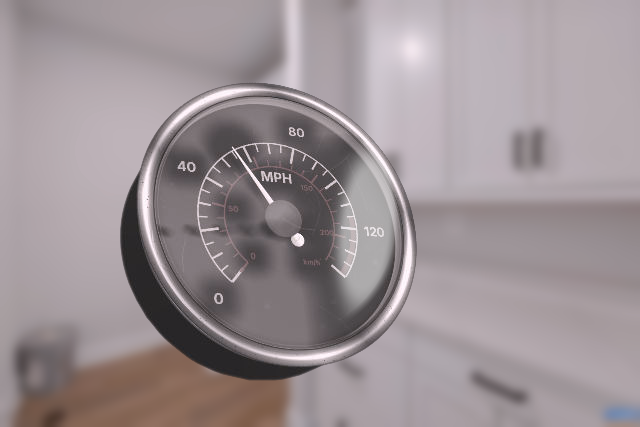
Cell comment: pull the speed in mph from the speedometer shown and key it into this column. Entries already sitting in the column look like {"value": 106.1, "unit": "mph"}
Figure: {"value": 55, "unit": "mph"}
